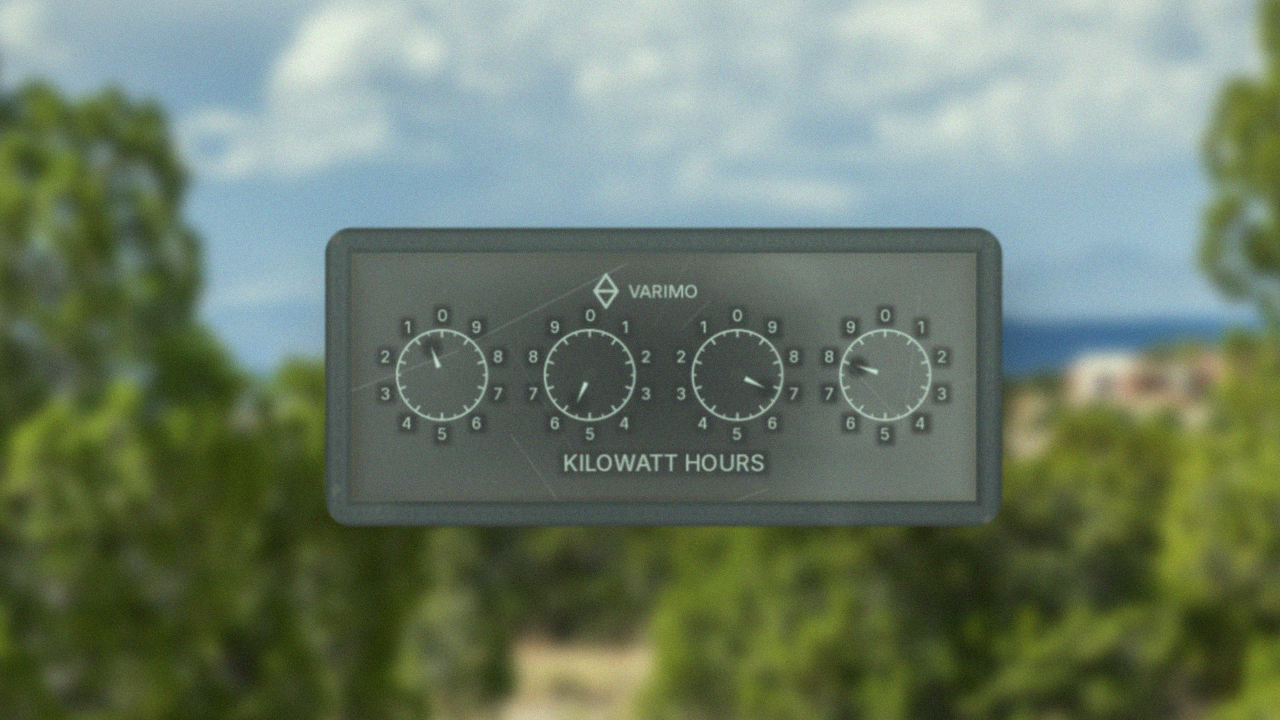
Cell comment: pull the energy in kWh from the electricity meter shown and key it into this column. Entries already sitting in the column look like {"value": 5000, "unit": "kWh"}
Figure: {"value": 568, "unit": "kWh"}
